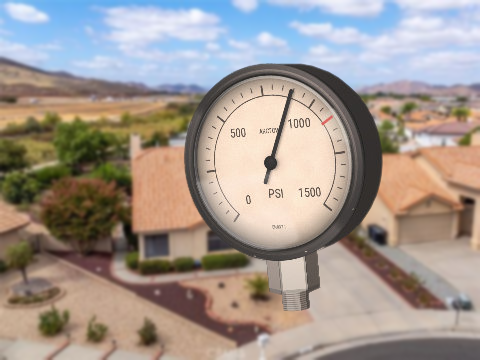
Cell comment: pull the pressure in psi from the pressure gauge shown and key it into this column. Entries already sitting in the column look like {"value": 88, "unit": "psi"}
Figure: {"value": 900, "unit": "psi"}
